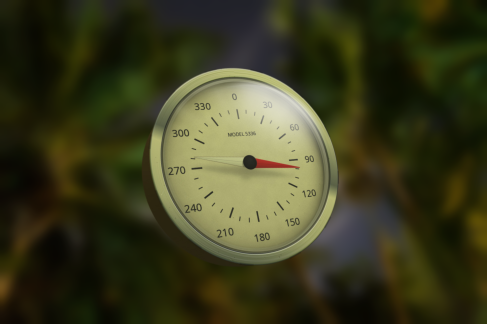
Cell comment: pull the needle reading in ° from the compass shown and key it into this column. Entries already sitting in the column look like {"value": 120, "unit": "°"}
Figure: {"value": 100, "unit": "°"}
